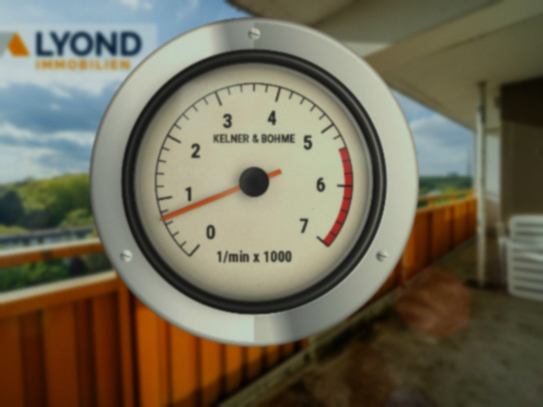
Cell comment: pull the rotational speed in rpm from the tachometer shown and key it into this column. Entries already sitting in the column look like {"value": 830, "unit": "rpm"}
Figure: {"value": 700, "unit": "rpm"}
